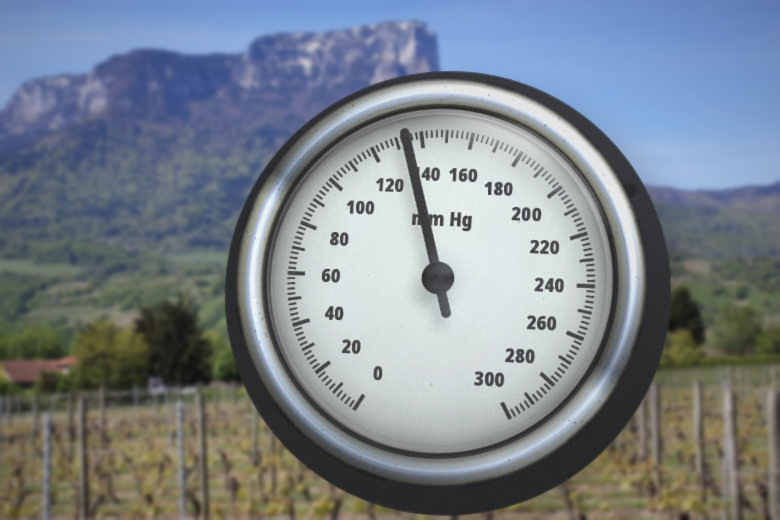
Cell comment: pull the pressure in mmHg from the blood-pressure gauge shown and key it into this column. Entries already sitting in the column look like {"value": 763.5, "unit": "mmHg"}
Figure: {"value": 134, "unit": "mmHg"}
